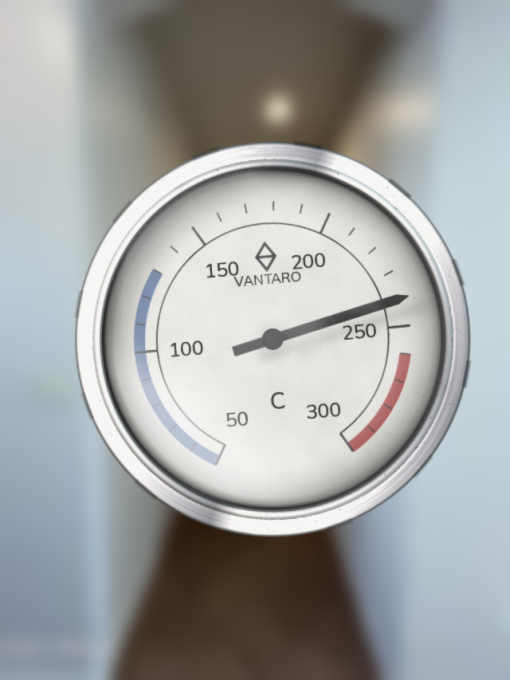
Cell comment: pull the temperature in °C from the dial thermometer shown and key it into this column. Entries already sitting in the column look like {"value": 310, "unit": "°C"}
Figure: {"value": 240, "unit": "°C"}
